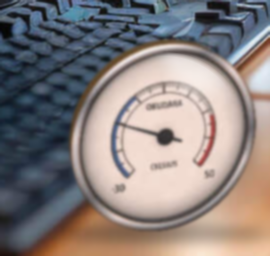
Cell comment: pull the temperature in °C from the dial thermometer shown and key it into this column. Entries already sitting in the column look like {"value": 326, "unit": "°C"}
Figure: {"value": -10, "unit": "°C"}
